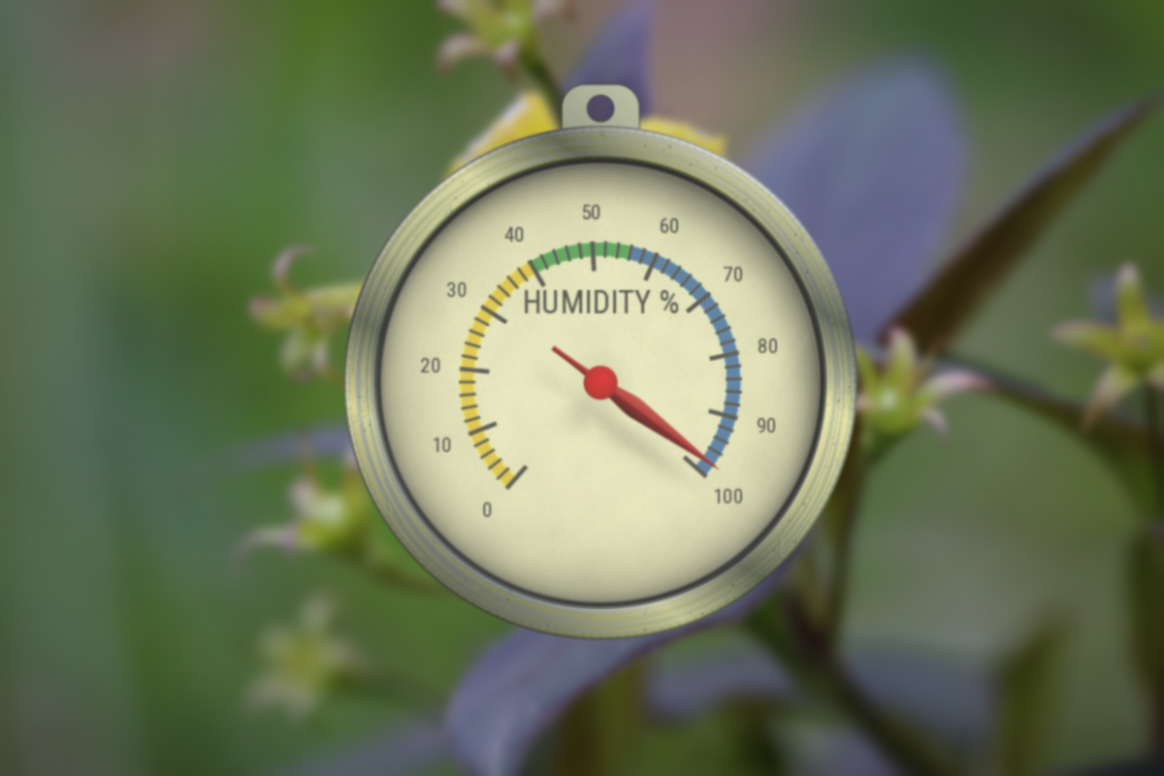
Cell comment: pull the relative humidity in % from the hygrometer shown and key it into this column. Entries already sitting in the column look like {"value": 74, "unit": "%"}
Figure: {"value": 98, "unit": "%"}
